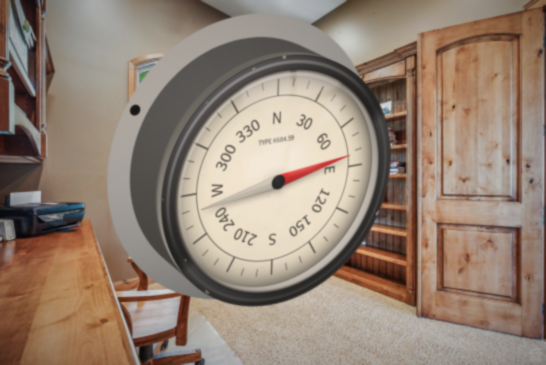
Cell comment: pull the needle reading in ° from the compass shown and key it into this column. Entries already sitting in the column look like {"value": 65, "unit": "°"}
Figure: {"value": 80, "unit": "°"}
